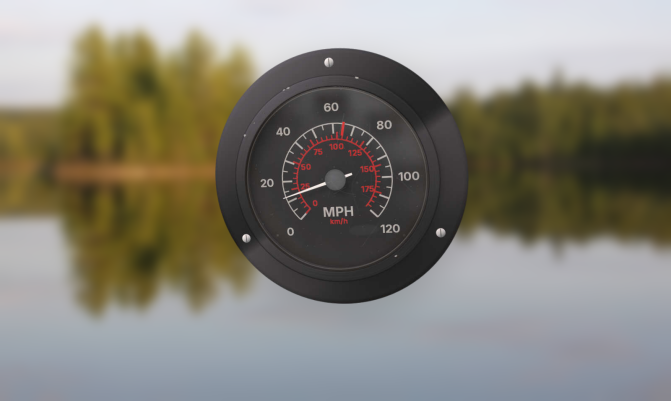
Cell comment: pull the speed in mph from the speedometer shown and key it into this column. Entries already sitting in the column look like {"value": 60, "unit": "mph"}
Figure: {"value": 12.5, "unit": "mph"}
